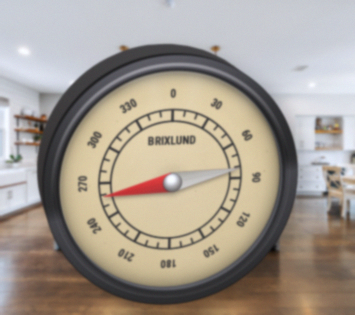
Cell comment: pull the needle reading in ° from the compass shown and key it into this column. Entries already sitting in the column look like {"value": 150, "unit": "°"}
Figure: {"value": 260, "unit": "°"}
